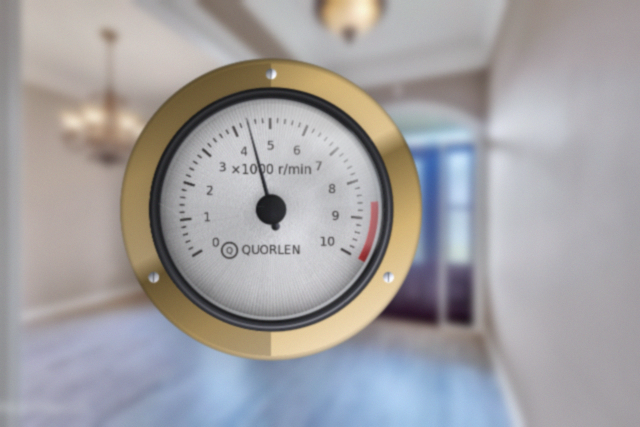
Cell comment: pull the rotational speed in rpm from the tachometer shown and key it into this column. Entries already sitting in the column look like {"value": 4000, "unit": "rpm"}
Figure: {"value": 4400, "unit": "rpm"}
